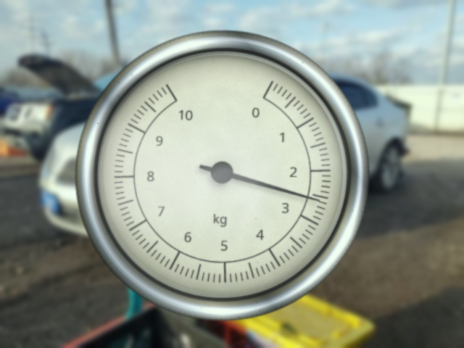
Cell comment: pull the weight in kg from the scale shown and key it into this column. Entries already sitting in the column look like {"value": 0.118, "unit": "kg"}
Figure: {"value": 2.6, "unit": "kg"}
